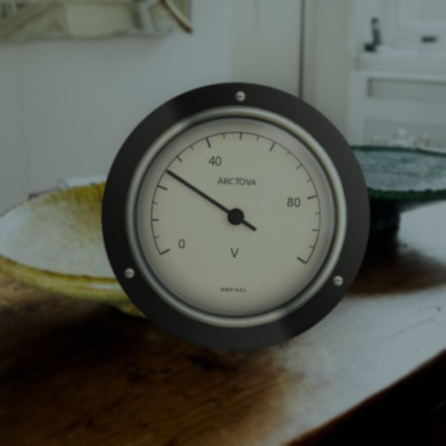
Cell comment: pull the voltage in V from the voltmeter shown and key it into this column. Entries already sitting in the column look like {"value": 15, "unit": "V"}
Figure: {"value": 25, "unit": "V"}
